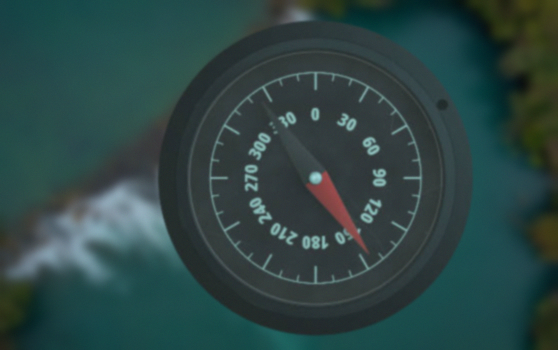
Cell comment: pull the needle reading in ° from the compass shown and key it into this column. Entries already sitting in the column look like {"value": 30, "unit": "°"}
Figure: {"value": 145, "unit": "°"}
